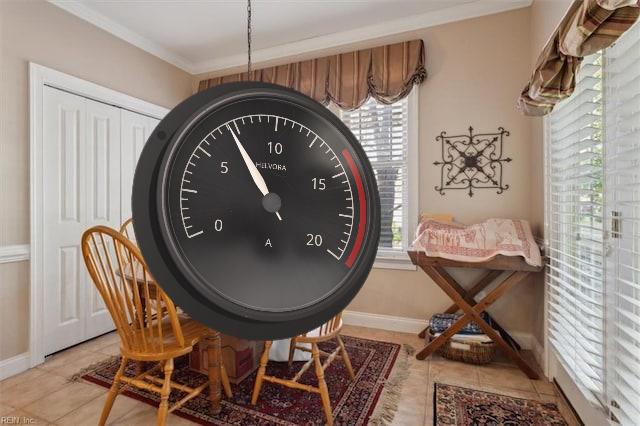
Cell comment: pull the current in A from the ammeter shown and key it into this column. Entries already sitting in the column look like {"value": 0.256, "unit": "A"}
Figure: {"value": 7, "unit": "A"}
